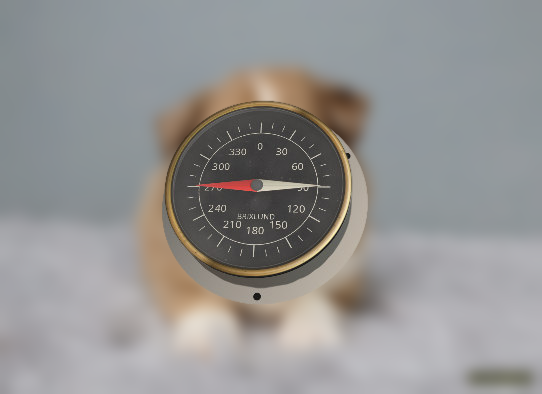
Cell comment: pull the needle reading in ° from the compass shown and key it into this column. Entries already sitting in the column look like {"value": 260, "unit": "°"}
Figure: {"value": 270, "unit": "°"}
